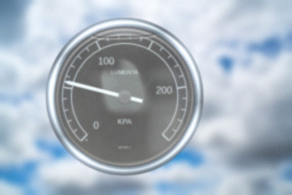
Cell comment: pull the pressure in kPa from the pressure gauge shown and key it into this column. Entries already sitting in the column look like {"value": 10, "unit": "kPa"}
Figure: {"value": 55, "unit": "kPa"}
